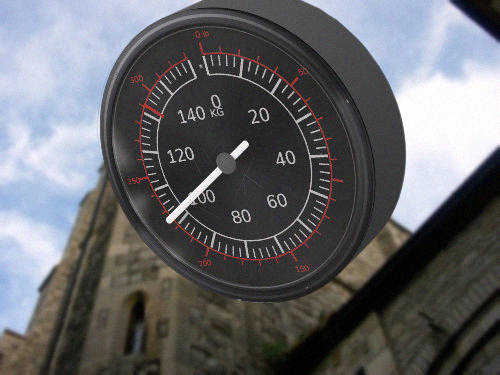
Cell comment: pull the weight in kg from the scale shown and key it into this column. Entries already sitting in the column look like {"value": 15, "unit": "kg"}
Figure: {"value": 102, "unit": "kg"}
